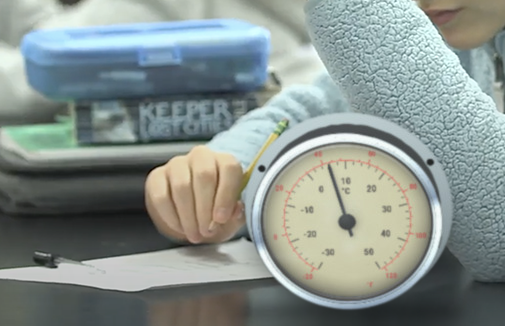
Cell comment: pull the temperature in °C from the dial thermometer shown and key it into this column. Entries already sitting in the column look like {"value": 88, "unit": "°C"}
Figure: {"value": 6, "unit": "°C"}
